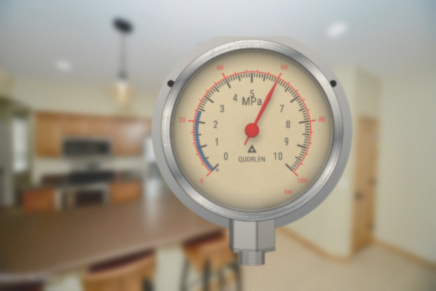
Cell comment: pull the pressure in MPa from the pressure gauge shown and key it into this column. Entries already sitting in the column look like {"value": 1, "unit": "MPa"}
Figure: {"value": 6, "unit": "MPa"}
